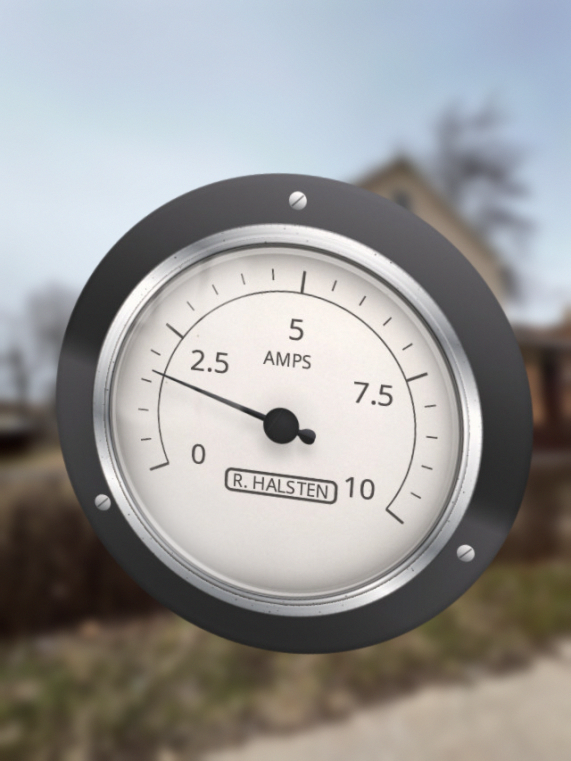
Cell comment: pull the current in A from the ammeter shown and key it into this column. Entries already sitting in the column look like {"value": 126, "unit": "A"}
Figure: {"value": 1.75, "unit": "A"}
